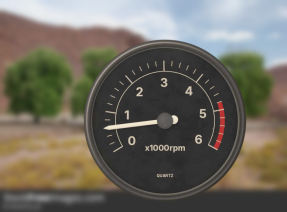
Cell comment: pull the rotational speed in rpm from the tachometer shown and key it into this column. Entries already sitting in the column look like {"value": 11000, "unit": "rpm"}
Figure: {"value": 600, "unit": "rpm"}
